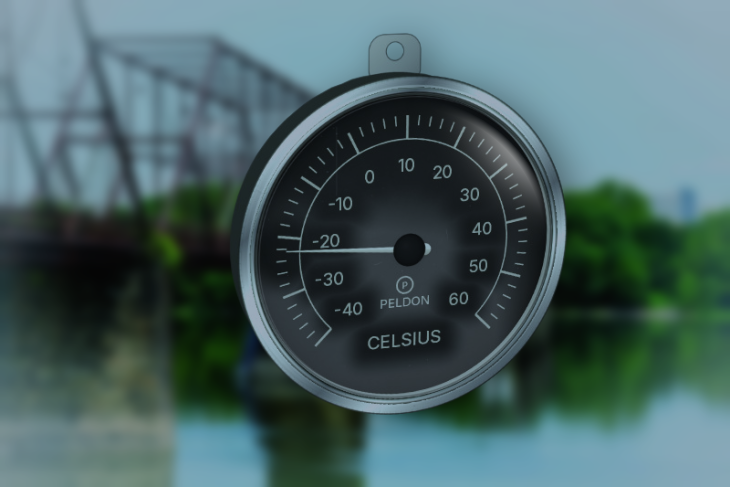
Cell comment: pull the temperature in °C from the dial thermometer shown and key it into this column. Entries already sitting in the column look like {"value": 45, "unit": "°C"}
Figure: {"value": -22, "unit": "°C"}
